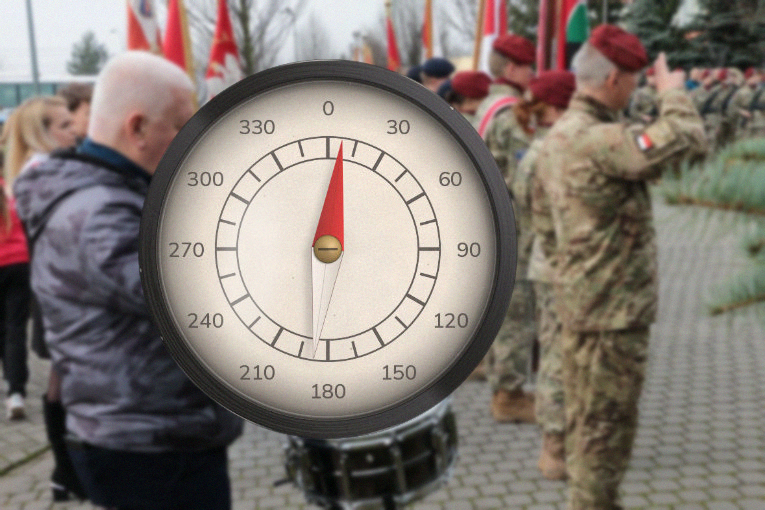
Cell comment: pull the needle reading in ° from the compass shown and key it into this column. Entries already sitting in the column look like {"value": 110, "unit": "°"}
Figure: {"value": 7.5, "unit": "°"}
